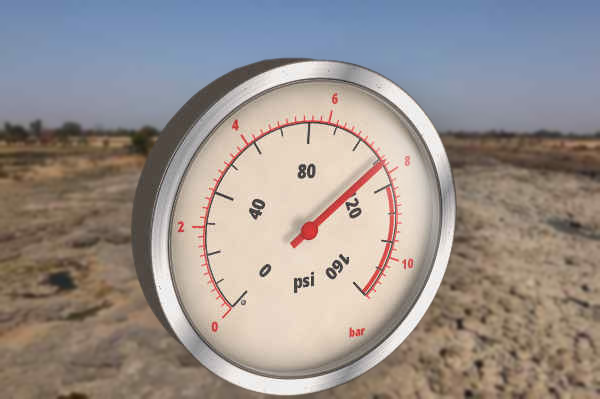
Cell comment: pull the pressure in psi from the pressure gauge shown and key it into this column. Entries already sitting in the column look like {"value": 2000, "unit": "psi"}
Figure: {"value": 110, "unit": "psi"}
